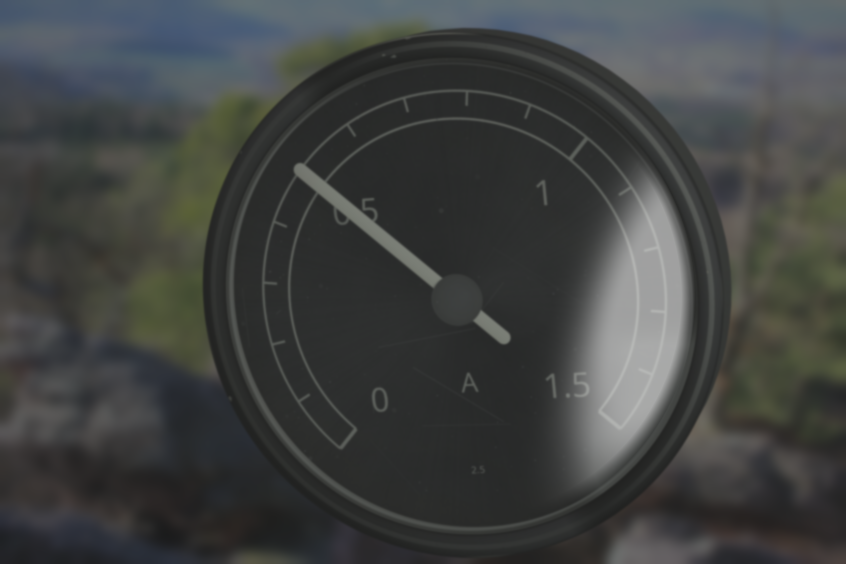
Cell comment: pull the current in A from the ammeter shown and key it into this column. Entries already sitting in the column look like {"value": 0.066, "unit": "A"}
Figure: {"value": 0.5, "unit": "A"}
